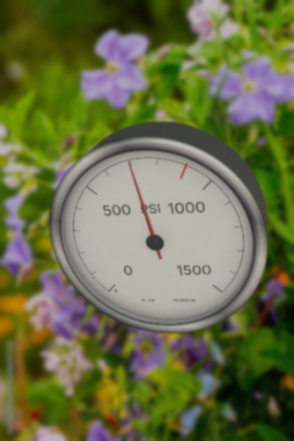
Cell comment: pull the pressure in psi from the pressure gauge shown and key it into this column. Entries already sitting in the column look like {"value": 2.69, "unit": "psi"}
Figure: {"value": 700, "unit": "psi"}
